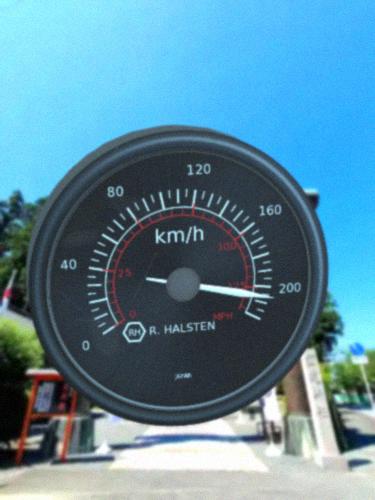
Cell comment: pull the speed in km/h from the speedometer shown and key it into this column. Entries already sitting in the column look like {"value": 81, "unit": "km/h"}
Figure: {"value": 205, "unit": "km/h"}
